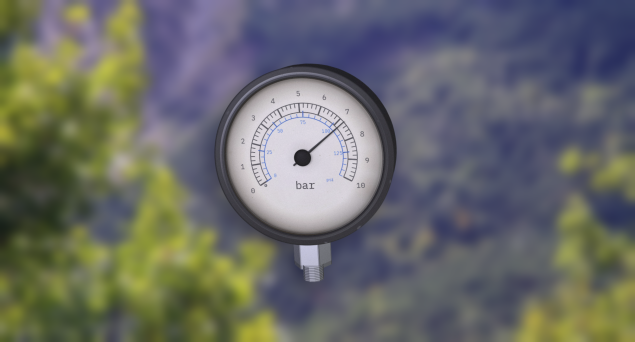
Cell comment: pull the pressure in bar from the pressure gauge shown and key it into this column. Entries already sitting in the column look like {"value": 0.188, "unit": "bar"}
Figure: {"value": 7.2, "unit": "bar"}
